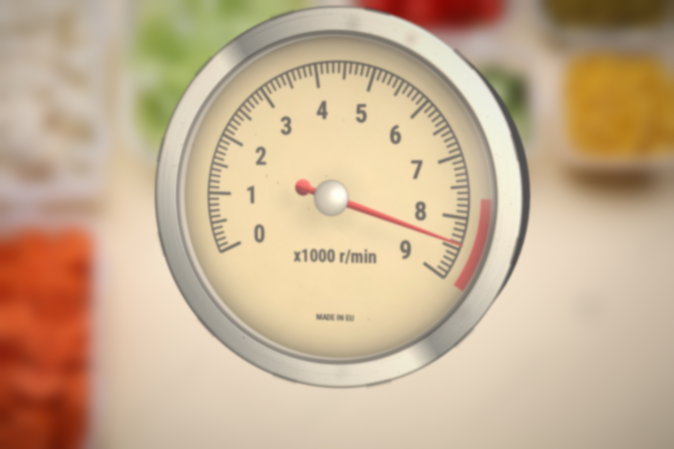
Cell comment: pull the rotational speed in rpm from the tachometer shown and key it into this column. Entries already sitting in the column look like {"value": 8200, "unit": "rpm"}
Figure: {"value": 8400, "unit": "rpm"}
